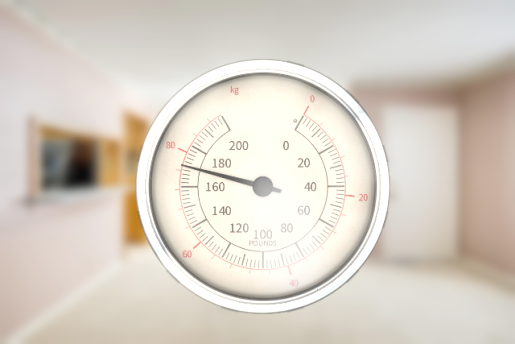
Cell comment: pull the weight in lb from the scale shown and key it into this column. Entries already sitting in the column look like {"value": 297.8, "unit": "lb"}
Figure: {"value": 170, "unit": "lb"}
